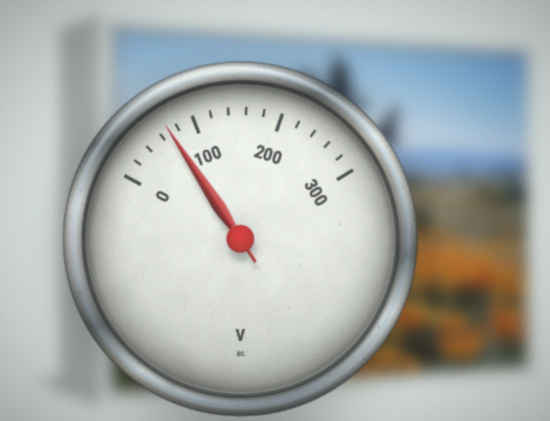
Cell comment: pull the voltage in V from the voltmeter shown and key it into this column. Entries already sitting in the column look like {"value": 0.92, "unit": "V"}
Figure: {"value": 70, "unit": "V"}
